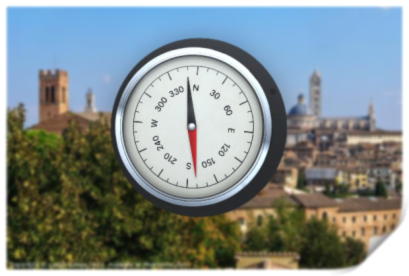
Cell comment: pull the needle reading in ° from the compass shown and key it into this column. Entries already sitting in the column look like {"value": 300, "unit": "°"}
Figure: {"value": 170, "unit": "°"}
